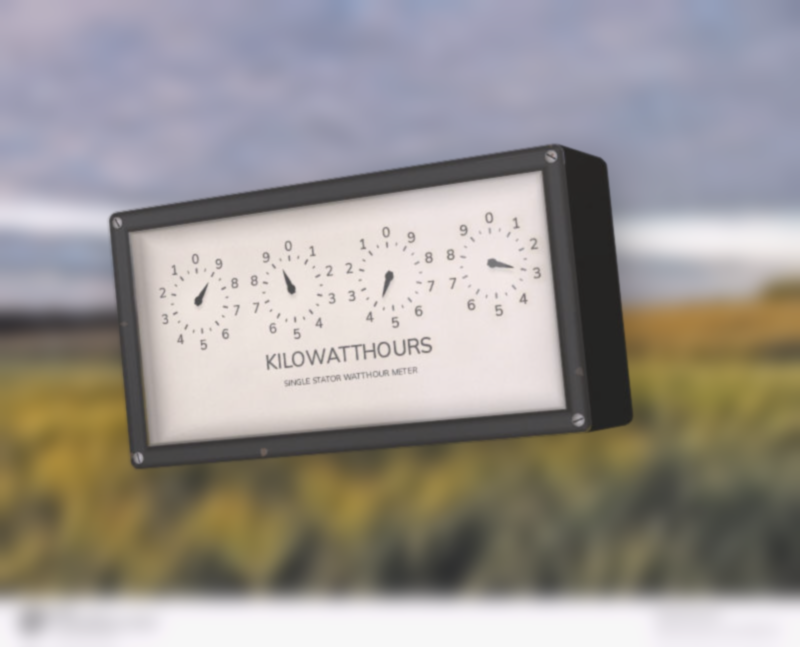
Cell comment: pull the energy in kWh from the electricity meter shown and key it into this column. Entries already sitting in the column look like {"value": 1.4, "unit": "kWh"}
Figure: {"value": 8943, "unit": "kWh"}
